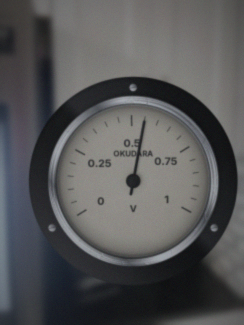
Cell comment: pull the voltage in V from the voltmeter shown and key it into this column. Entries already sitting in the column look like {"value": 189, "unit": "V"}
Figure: {"value": 0.55, "unit": "V"}
